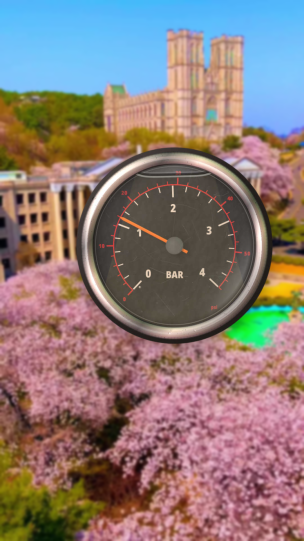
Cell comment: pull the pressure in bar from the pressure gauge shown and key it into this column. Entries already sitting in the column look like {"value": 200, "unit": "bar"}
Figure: {"value": 1.1, "unit": "bar"}
